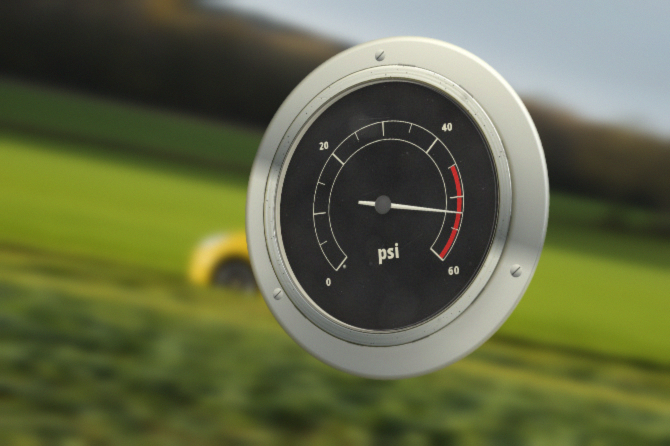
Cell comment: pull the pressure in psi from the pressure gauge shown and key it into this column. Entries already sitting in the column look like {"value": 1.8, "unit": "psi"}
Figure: {"value": 52.5, "unit": "psi"}
